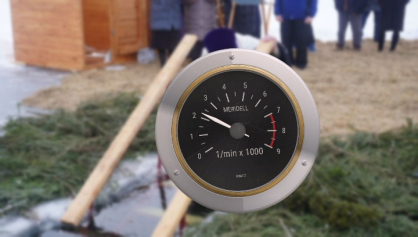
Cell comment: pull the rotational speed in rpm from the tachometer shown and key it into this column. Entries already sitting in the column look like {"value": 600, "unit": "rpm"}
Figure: {"value": 2250, "unit": "rpm"}
